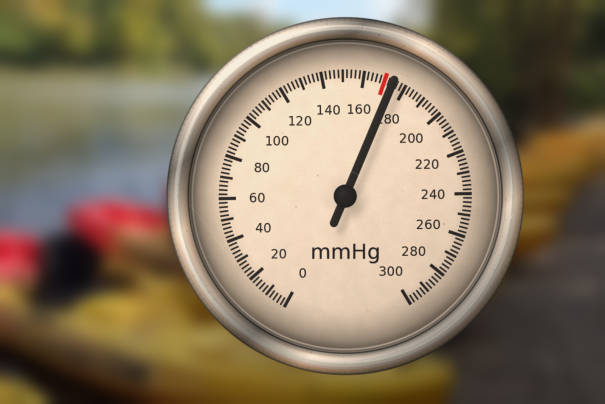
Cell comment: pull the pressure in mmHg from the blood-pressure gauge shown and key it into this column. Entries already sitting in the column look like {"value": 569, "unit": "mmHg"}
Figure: {"value": 174, "unit": "mmHg"}
